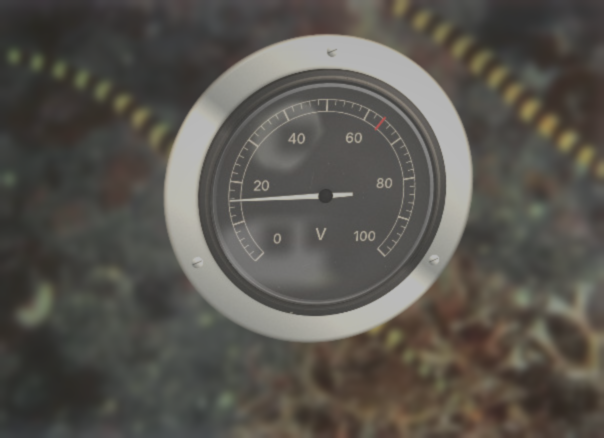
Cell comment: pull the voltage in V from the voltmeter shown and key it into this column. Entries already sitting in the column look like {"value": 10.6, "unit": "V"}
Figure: {"value": 16, "unit": "V"}
